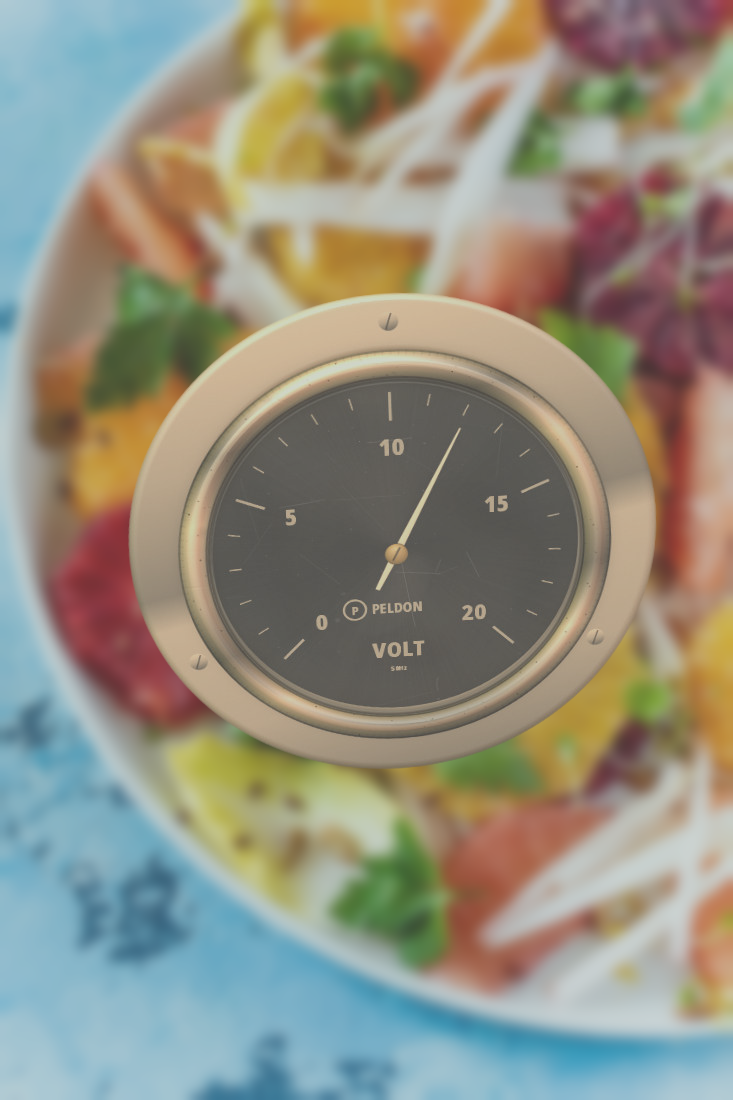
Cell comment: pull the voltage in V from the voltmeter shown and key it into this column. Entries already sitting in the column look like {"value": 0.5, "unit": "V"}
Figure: {"value": 12, "unit": "V"}
